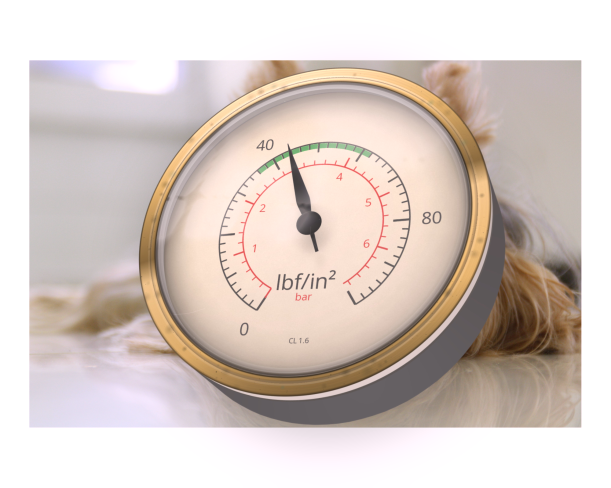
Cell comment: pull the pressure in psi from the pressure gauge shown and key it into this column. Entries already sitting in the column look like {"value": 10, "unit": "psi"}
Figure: {"value": 44, "unit": "psi"}
